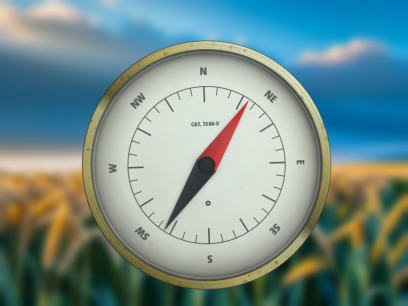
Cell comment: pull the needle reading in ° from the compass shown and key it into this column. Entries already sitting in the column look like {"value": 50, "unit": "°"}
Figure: {"value": 35, "unit": "°"}
